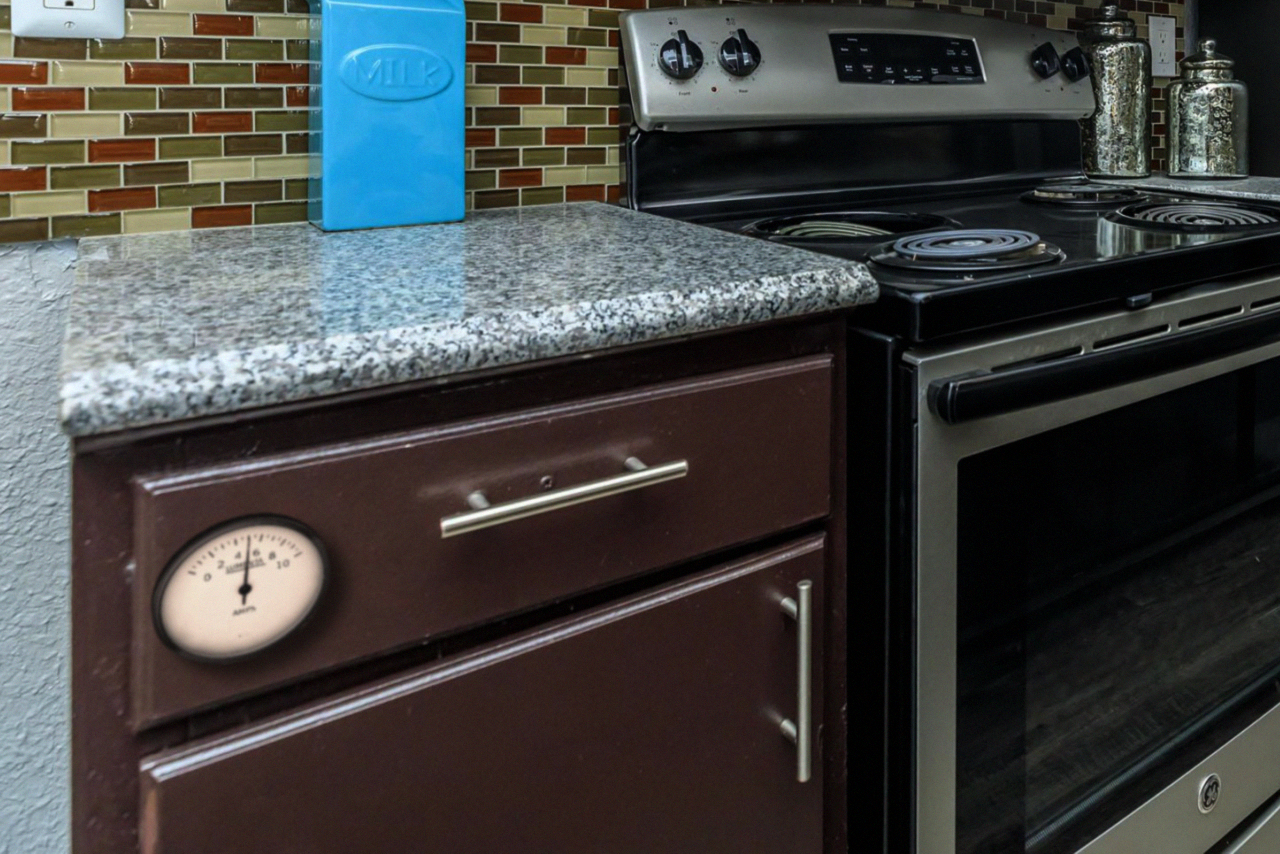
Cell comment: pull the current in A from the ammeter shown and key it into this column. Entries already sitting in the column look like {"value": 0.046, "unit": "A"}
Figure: {"value": 5, "unit": "A"}
